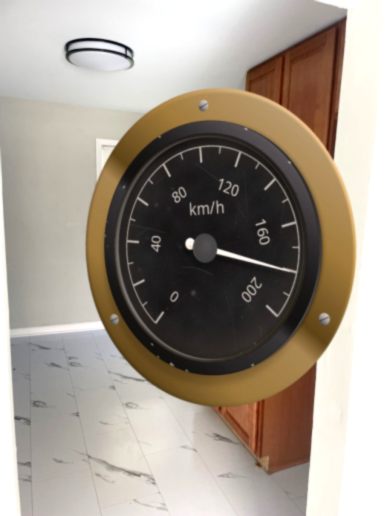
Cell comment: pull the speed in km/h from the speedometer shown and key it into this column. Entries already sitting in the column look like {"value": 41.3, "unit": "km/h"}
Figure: {"value": 180, "unit": "km/h"}
